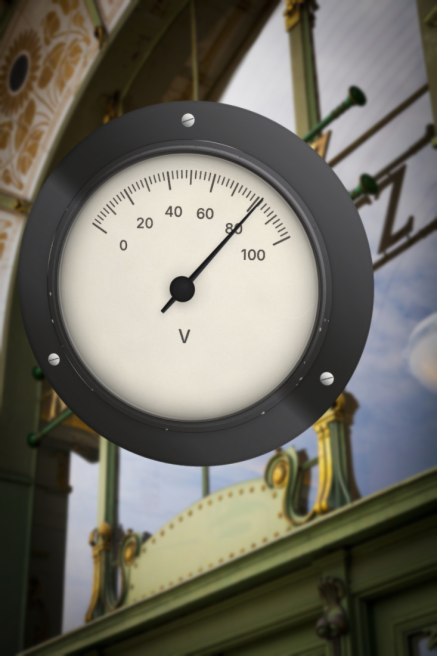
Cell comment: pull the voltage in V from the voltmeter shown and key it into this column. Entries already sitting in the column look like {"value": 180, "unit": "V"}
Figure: {"value": 82, "unit": "V"}
